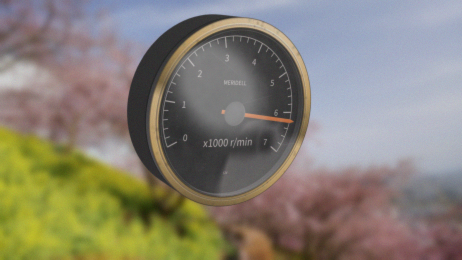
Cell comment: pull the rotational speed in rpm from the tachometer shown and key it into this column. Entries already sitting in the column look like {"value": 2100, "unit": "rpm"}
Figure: {"value": 6200, "unit": "rpm"}
